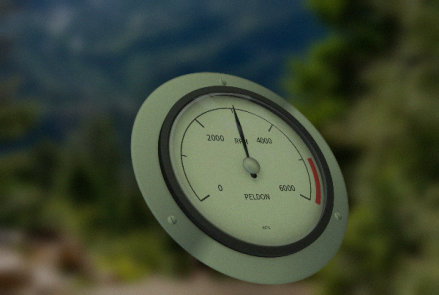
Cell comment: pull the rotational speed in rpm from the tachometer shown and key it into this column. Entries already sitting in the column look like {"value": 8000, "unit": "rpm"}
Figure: {"value": 3000, "unit": "rpm"}
